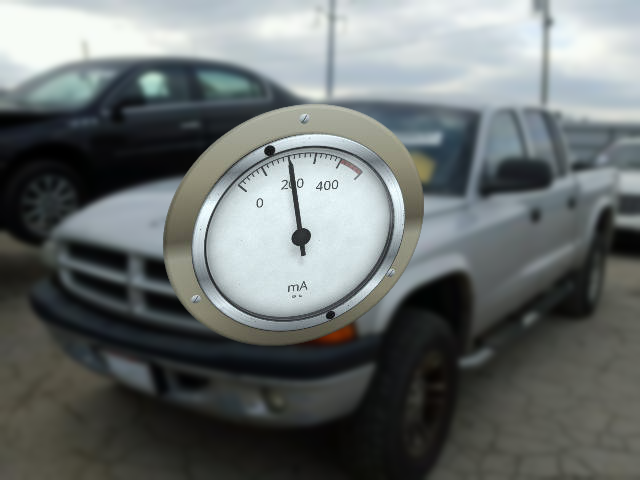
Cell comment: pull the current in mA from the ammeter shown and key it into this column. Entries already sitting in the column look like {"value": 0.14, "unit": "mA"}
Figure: {"value": 200, "unit": "mA"}
